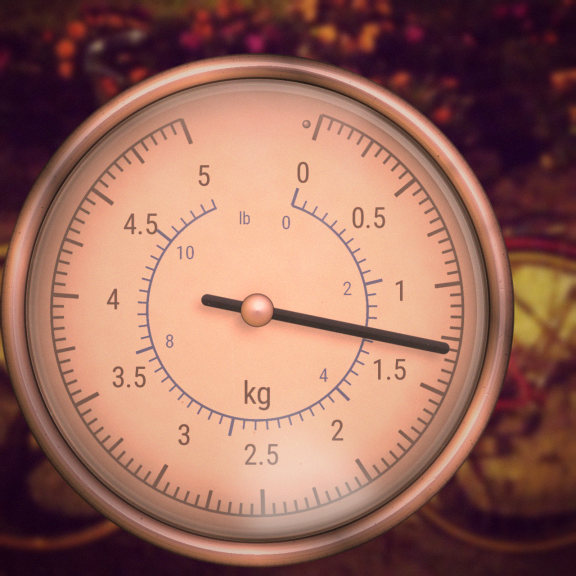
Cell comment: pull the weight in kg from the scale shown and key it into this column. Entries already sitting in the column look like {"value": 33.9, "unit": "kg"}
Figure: {"value": 1.3, "unit": "kg"}
